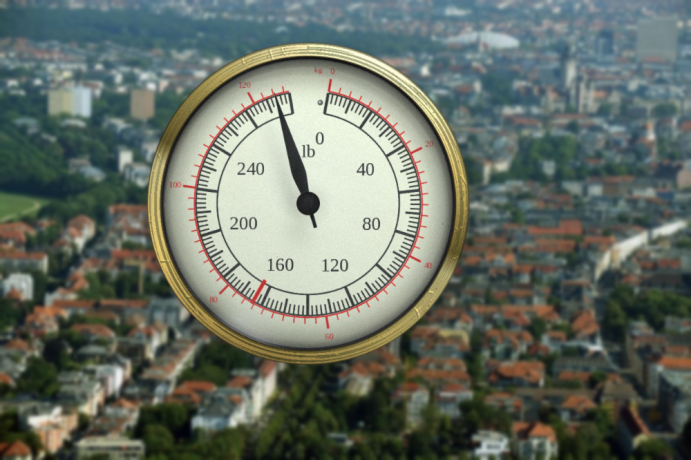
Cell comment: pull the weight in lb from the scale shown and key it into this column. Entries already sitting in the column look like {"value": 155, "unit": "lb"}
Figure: {"value": 274, "unit": "lb"}
